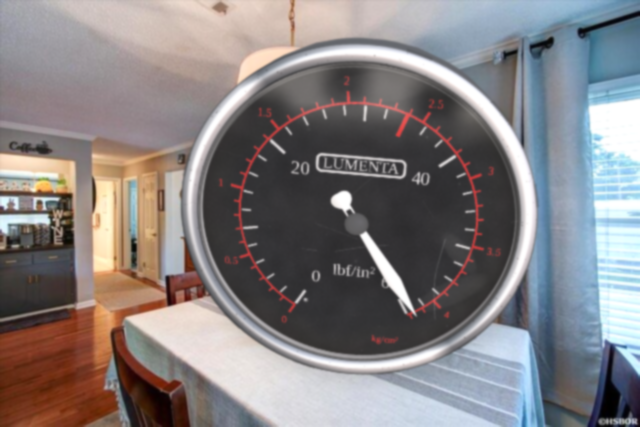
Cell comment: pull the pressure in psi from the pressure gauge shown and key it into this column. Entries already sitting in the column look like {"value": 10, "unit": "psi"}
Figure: {"value": 59, "unit": "psi"}
